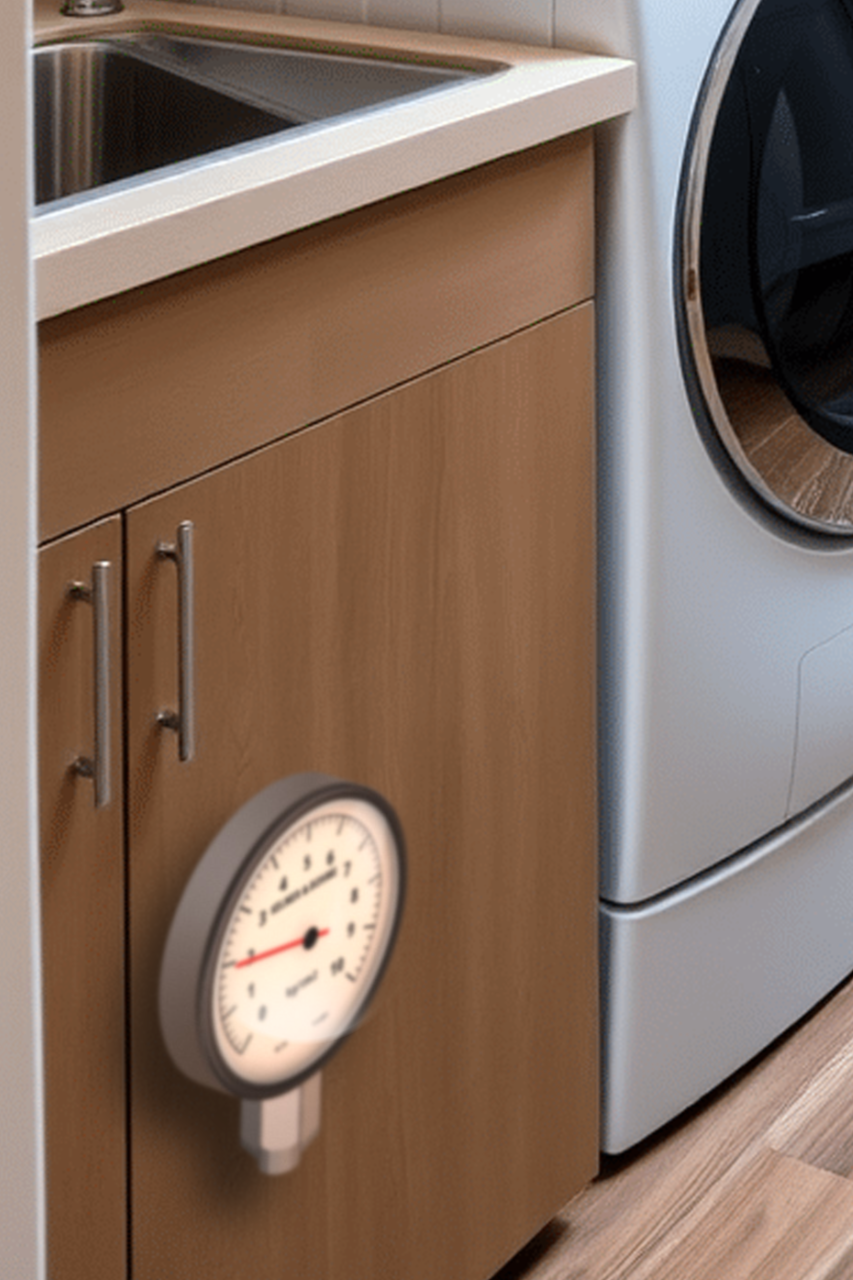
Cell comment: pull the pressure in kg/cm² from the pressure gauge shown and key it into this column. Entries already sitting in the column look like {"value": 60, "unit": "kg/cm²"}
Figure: {"value": 2, "unit": "kg/cm²"}
